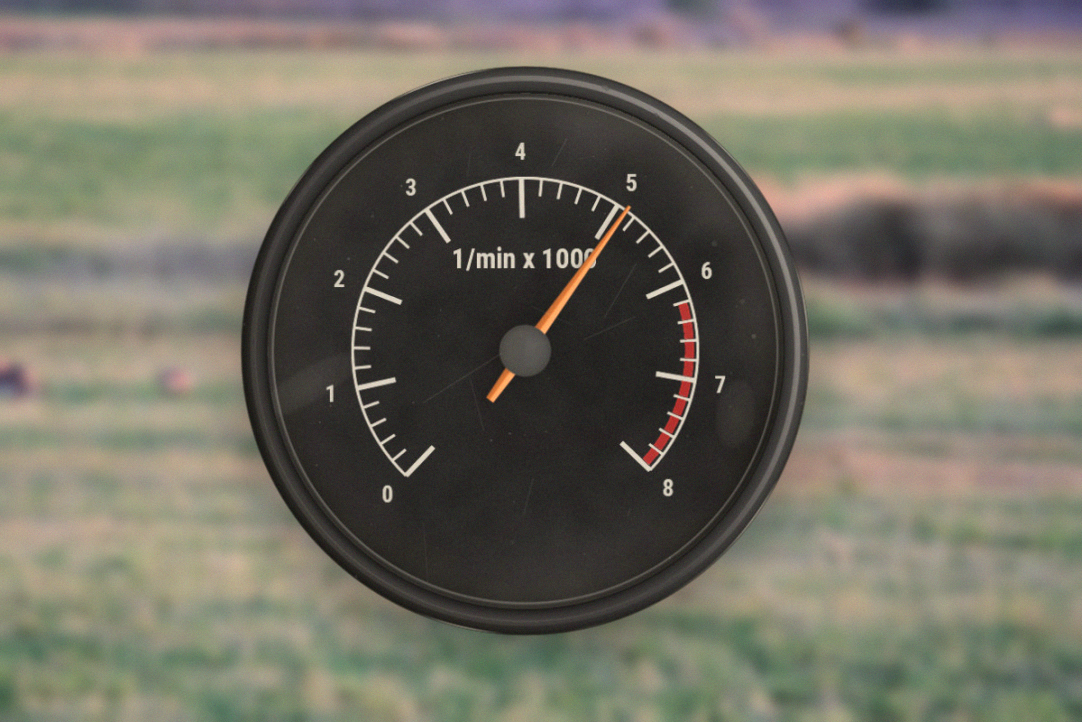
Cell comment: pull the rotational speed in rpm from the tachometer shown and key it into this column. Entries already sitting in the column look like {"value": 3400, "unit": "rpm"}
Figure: {"value": 5100, "unit": "rpm"}
